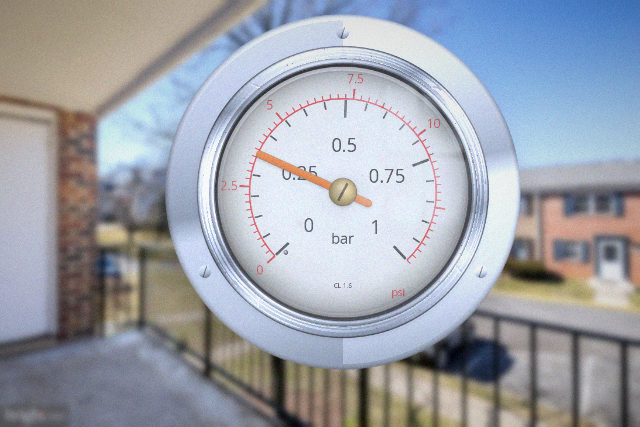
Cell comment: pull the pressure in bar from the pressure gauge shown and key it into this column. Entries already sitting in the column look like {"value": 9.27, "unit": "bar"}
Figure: {"value": 0.25, "unit": "bar"}
